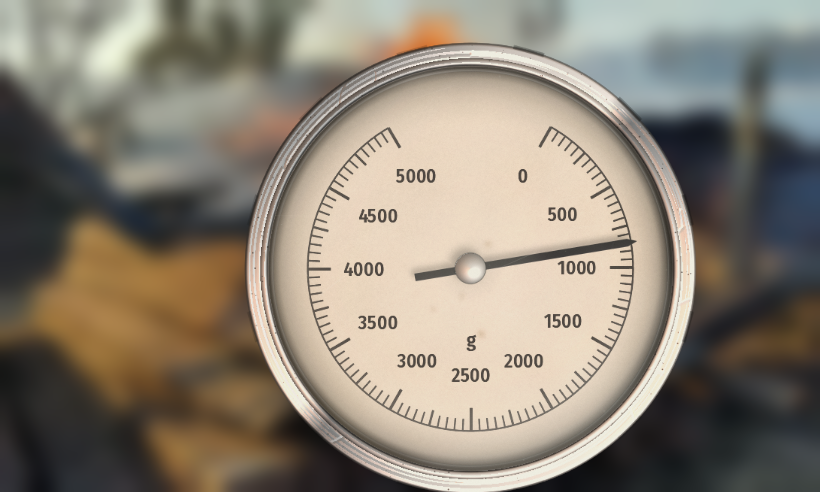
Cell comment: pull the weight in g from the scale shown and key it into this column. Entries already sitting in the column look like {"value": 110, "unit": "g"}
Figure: {"value": 850, "unit": "g"}
